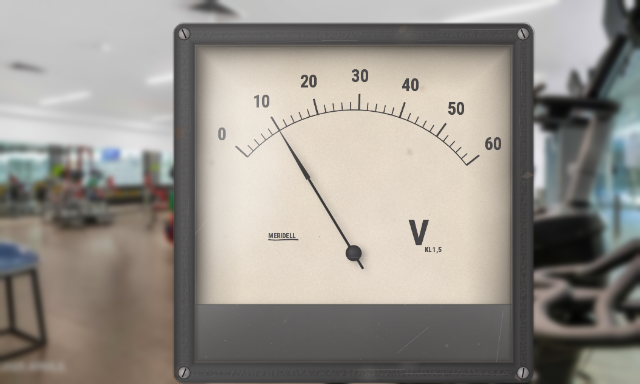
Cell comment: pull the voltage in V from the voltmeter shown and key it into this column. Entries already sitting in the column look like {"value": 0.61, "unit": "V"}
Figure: {"value": 10, "unit": "V"}
